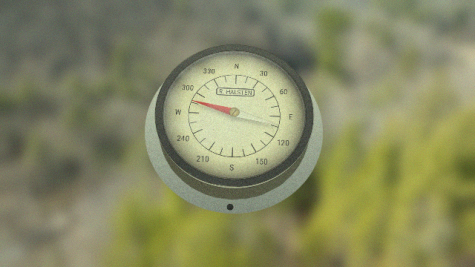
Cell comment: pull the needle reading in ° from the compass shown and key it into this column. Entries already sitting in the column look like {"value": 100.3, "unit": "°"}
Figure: {"value": 285, "unit": "°"}
